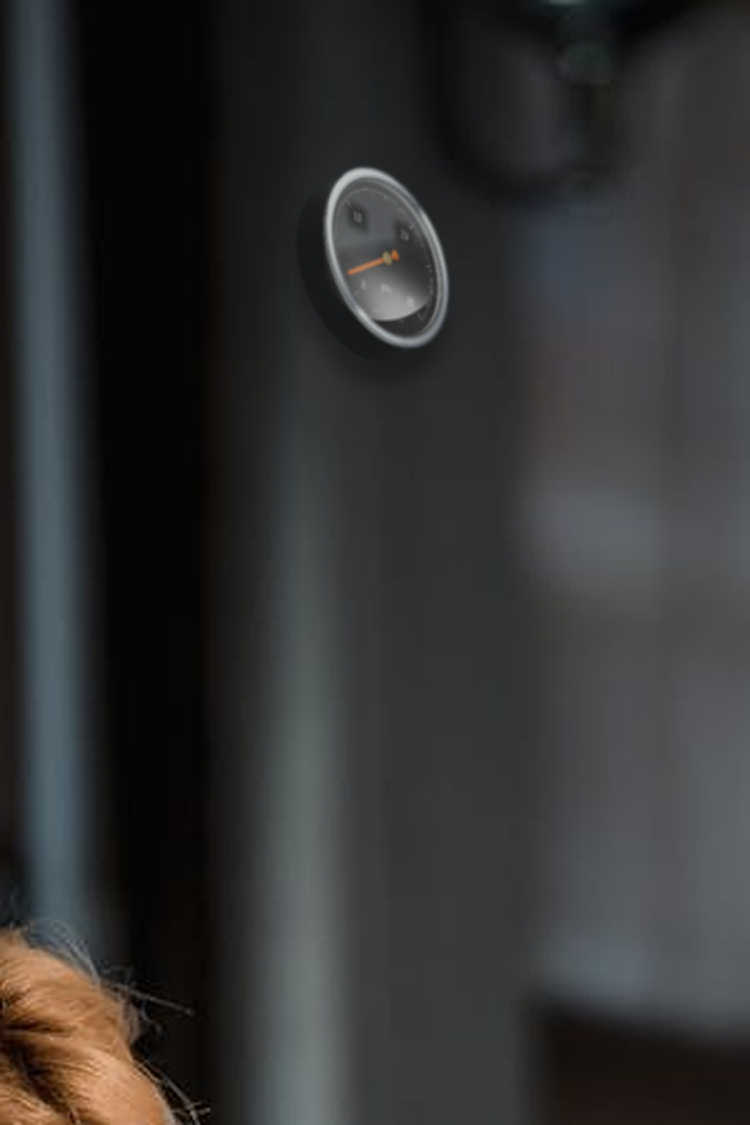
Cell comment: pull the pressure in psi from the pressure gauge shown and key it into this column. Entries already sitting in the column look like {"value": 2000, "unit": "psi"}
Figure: {"value": 2, "unit": "psi"}
